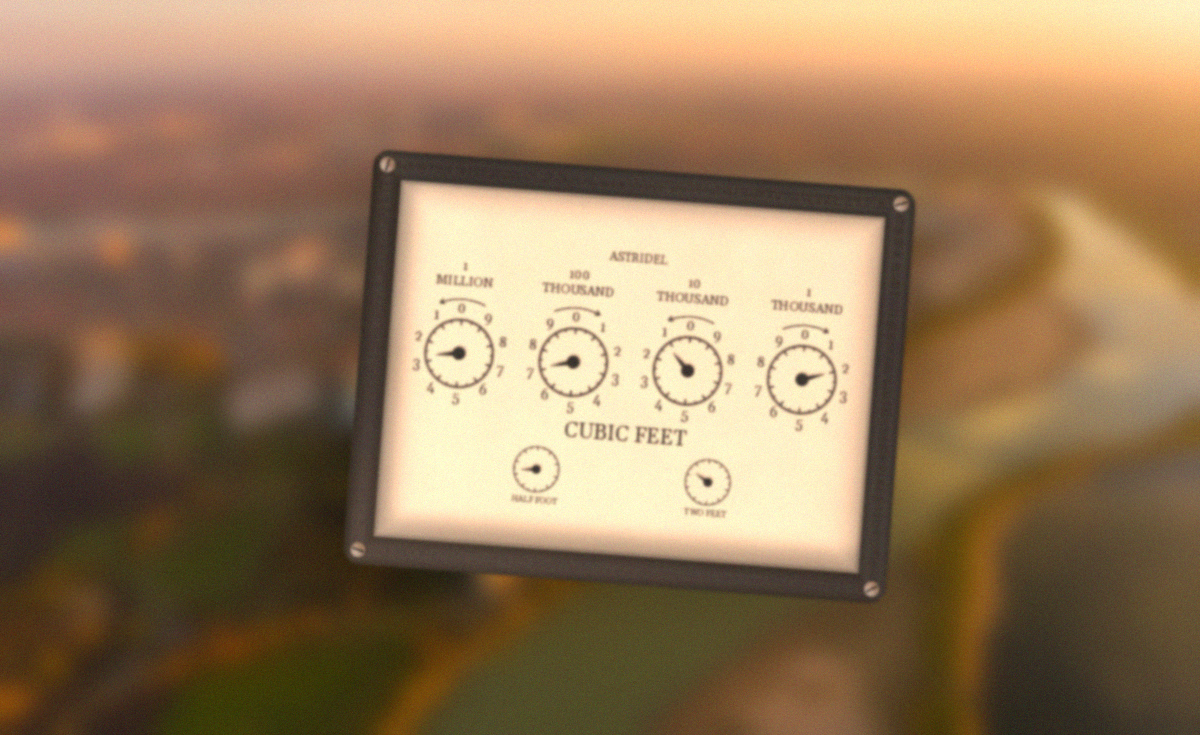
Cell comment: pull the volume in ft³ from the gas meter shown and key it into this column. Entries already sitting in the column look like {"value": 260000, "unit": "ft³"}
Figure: {"value": 271200, "unit": "ft³"}
